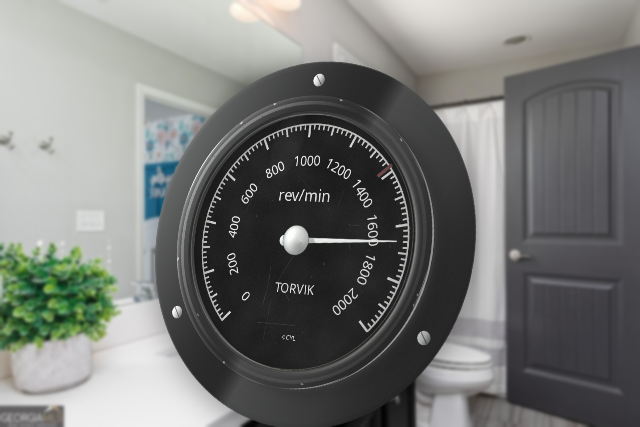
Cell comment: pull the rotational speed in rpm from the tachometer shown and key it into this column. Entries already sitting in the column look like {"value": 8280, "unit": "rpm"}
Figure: {"value": 1660, "unit": "rpm"}
